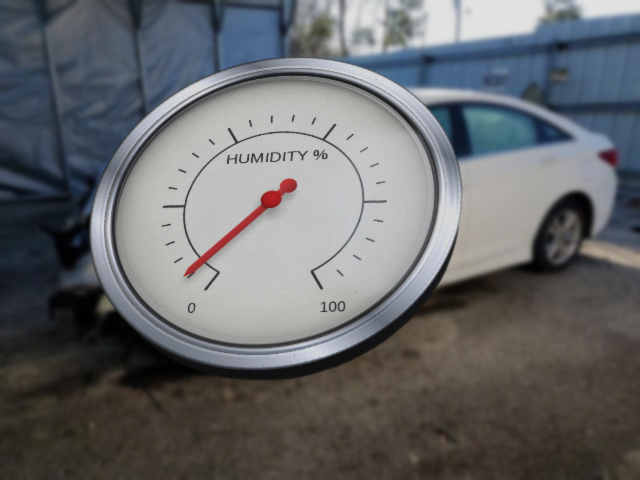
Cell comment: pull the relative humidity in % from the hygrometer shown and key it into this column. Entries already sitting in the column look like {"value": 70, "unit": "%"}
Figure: {"value": 4, "unit": "%"}
